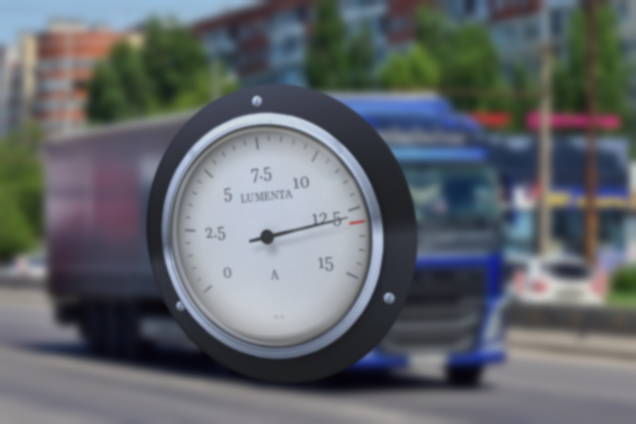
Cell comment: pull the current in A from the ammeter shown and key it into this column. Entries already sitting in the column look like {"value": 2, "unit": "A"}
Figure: {"value": 12.75, "unit": "A"}
